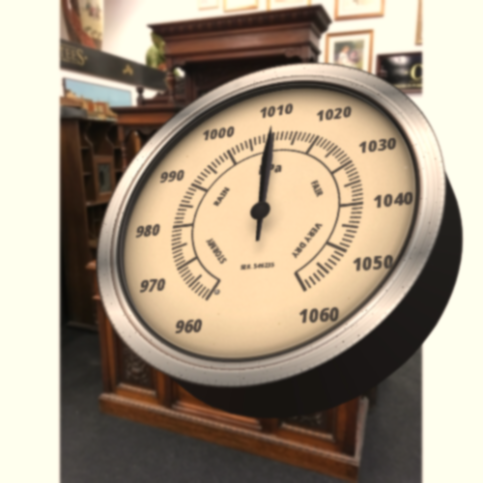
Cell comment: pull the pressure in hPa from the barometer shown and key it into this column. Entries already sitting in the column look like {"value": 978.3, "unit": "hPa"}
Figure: {"value": 1010, "unit": "hPa"}
